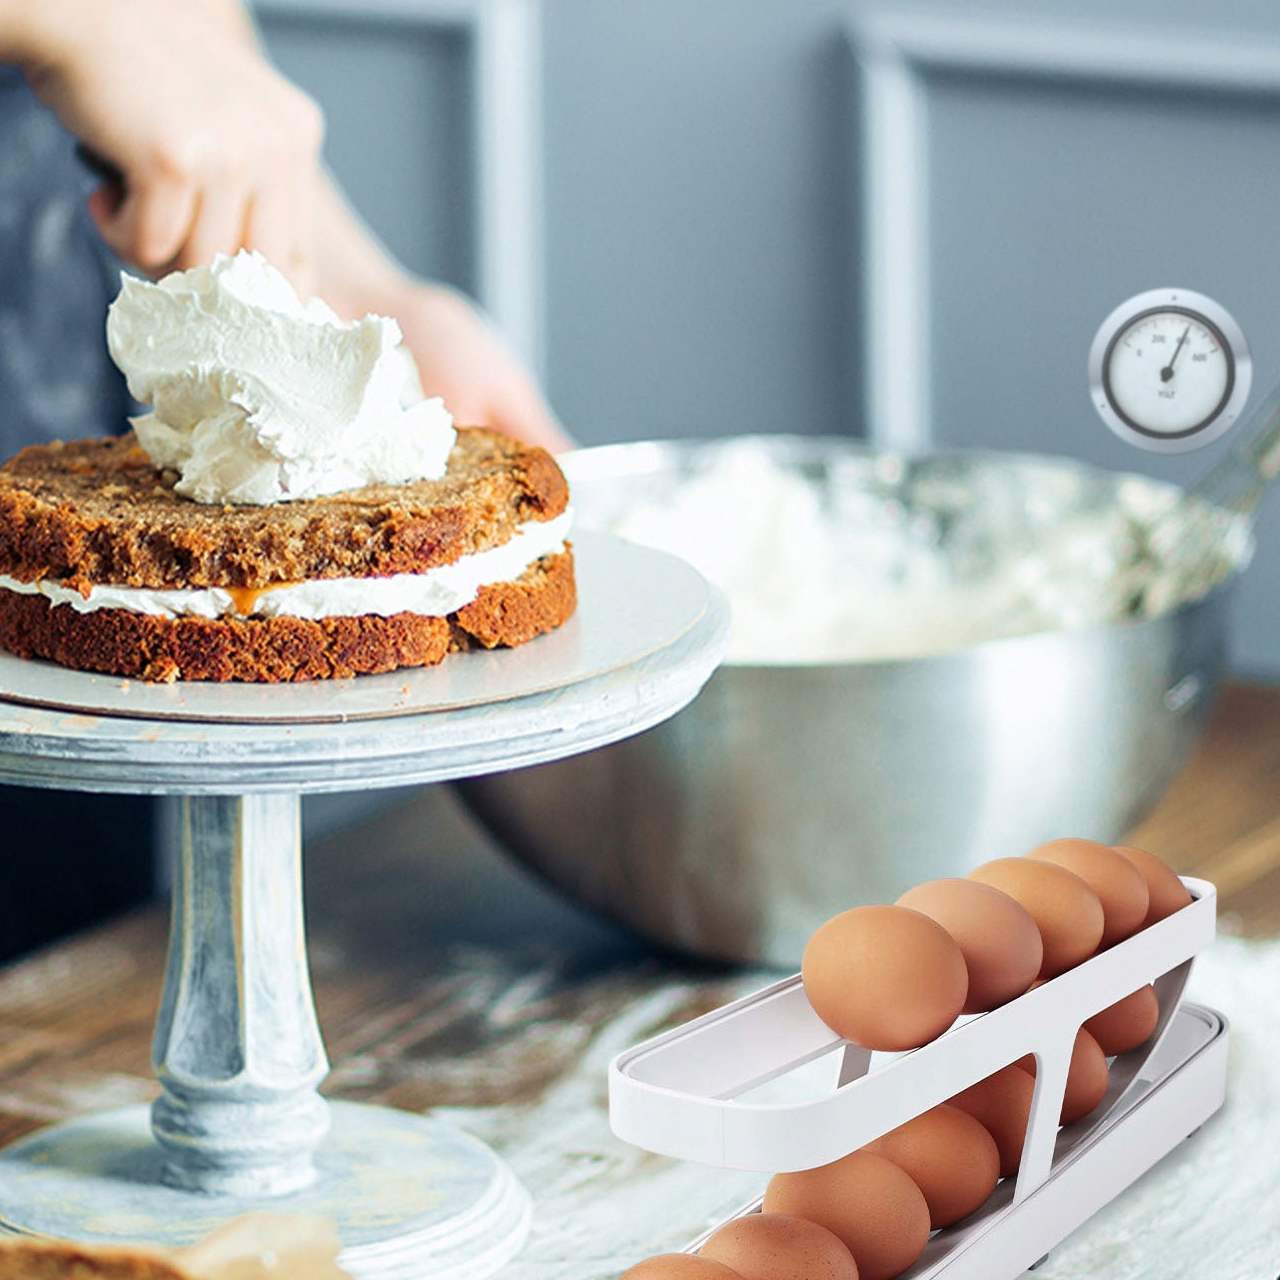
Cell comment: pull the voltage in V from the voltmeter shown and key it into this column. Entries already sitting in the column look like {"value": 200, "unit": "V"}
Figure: {"value": 400, "unit": "V"}
